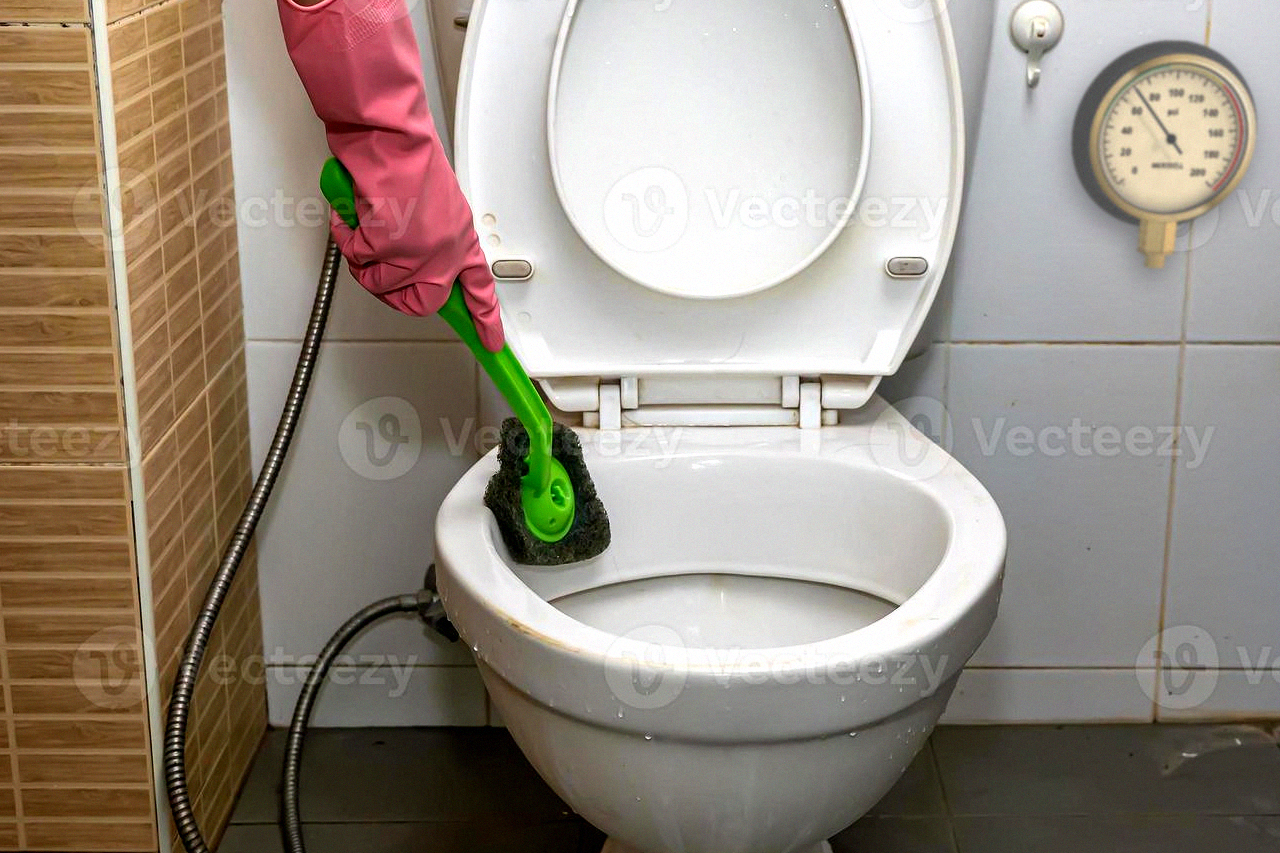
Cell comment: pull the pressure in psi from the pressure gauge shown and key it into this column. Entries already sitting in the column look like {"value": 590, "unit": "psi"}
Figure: {"value": 70, "unit": "psi"}
